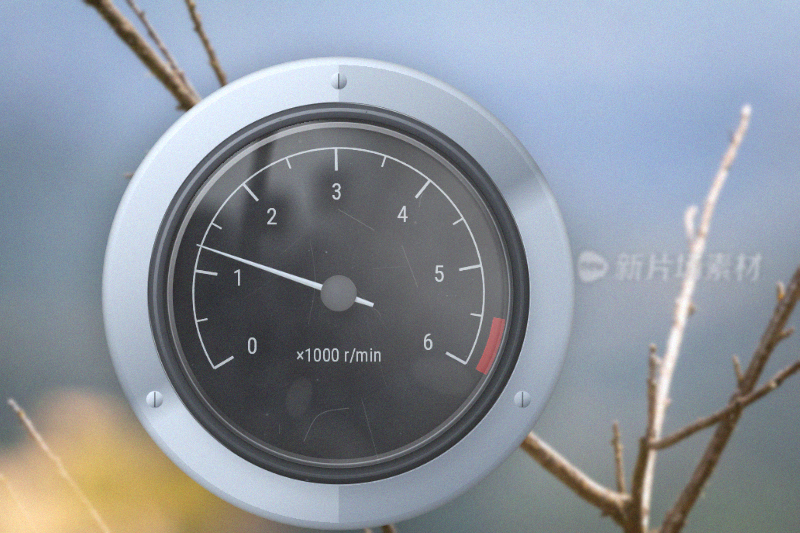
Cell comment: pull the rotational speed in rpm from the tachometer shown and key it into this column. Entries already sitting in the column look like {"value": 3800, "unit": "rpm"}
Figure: {"value": 1250, "unit": "rpm"}
